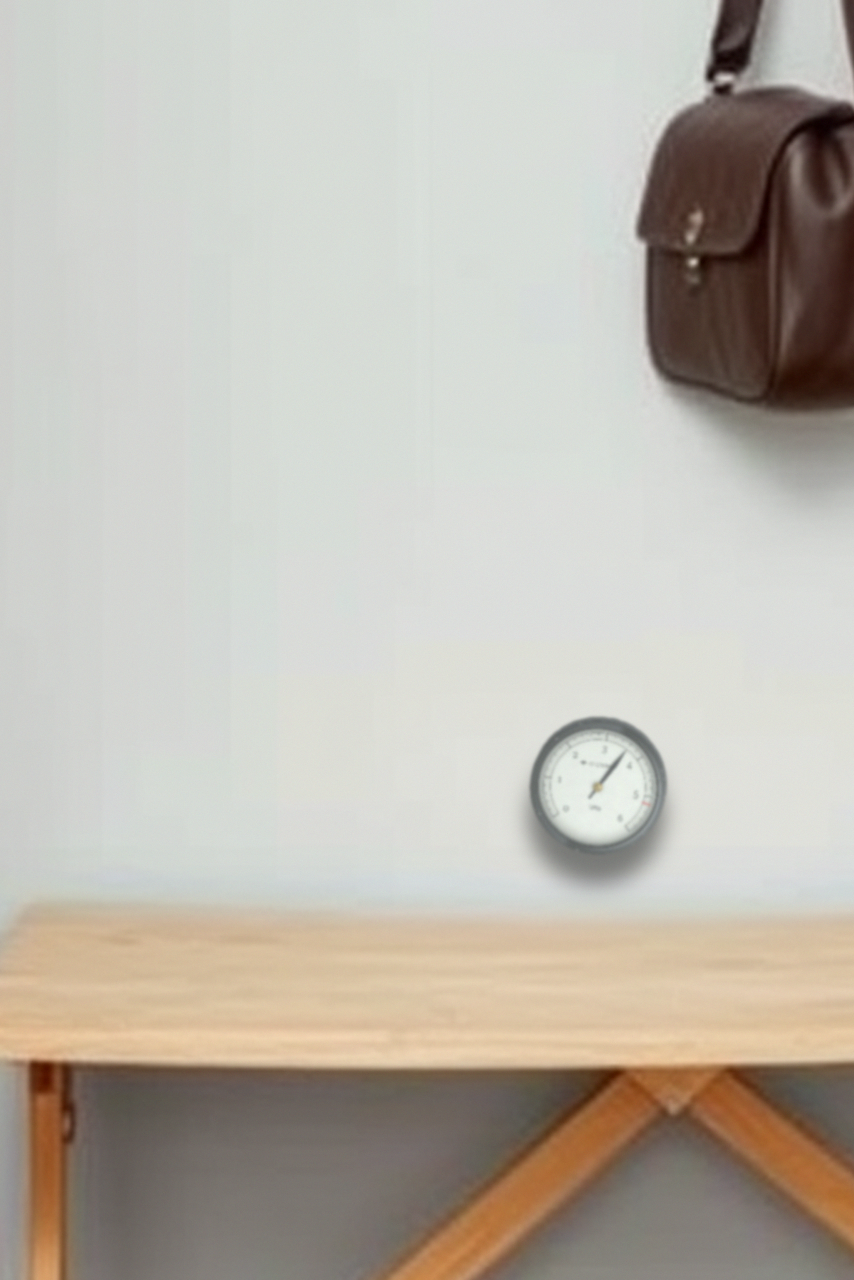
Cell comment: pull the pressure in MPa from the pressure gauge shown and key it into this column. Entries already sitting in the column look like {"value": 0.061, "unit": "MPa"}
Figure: {"value": 3.6, "unit": "MPa"}
